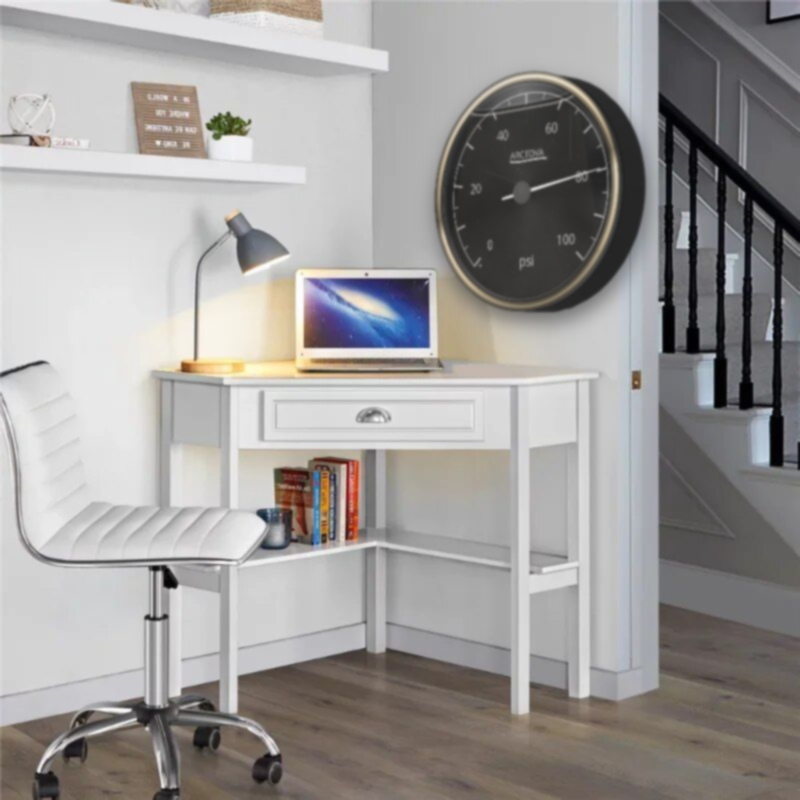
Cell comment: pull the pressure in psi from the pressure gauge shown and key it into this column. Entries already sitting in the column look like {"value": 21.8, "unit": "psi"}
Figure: {"value": 80, "unit": "psi"}
